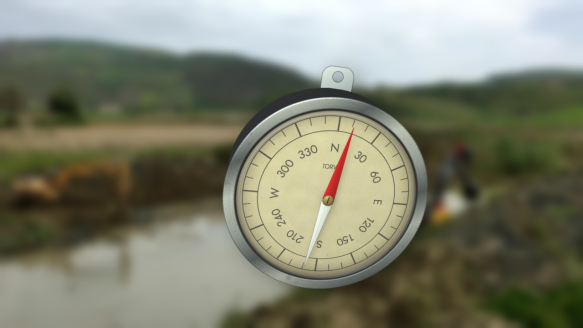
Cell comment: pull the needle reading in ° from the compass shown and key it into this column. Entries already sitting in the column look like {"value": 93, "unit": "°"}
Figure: {"value": 10, "unit": "°"}
